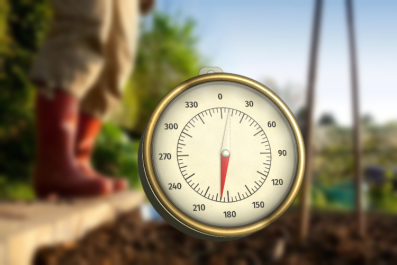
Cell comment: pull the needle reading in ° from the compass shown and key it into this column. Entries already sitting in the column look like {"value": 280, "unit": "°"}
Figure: {"value": 190, "unit": "°"}
